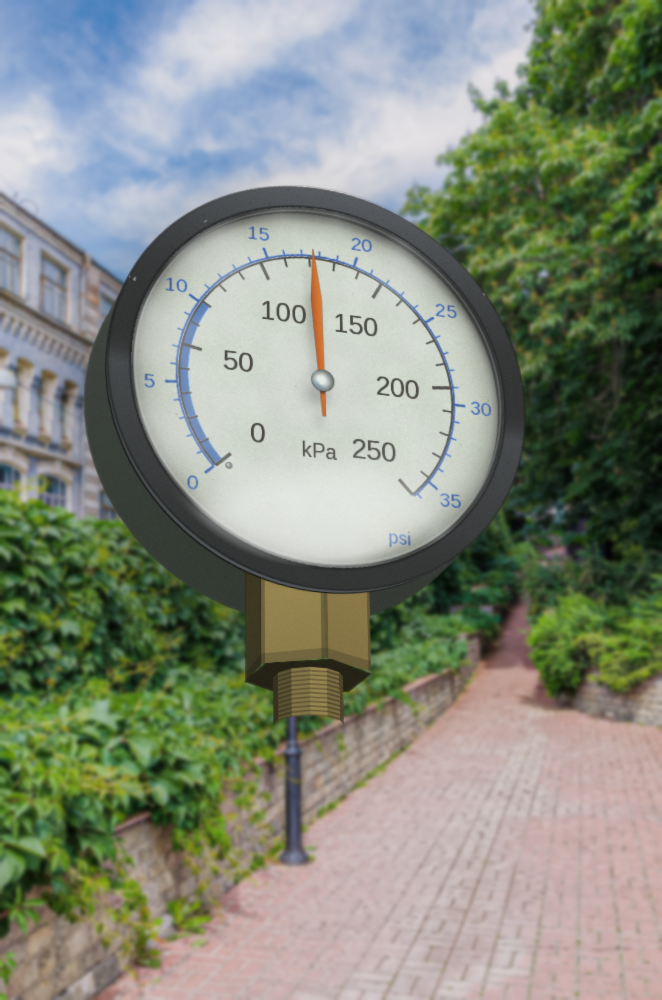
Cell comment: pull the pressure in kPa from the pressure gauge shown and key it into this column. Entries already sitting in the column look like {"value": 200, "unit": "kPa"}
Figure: {"value": 120, "unit": "kPa"}
